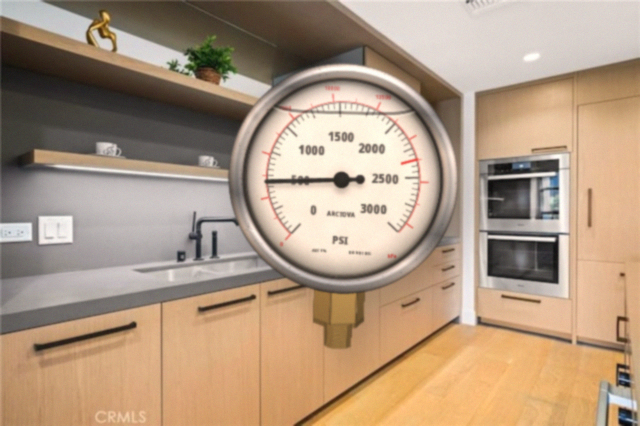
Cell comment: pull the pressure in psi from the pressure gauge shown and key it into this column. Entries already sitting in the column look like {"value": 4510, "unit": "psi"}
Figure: {"value": 500, "unit": "psi"}
